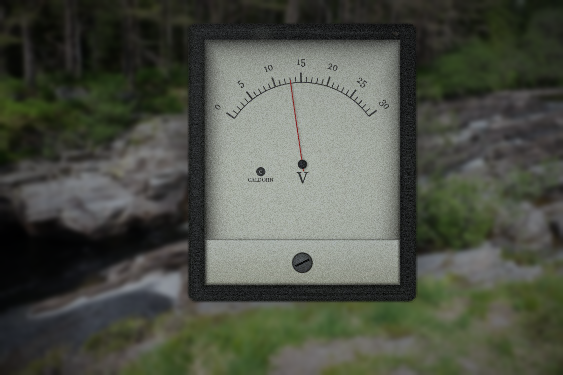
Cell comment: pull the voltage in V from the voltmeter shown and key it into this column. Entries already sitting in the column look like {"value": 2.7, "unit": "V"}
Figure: {"value": 13, "unit": "V"}
